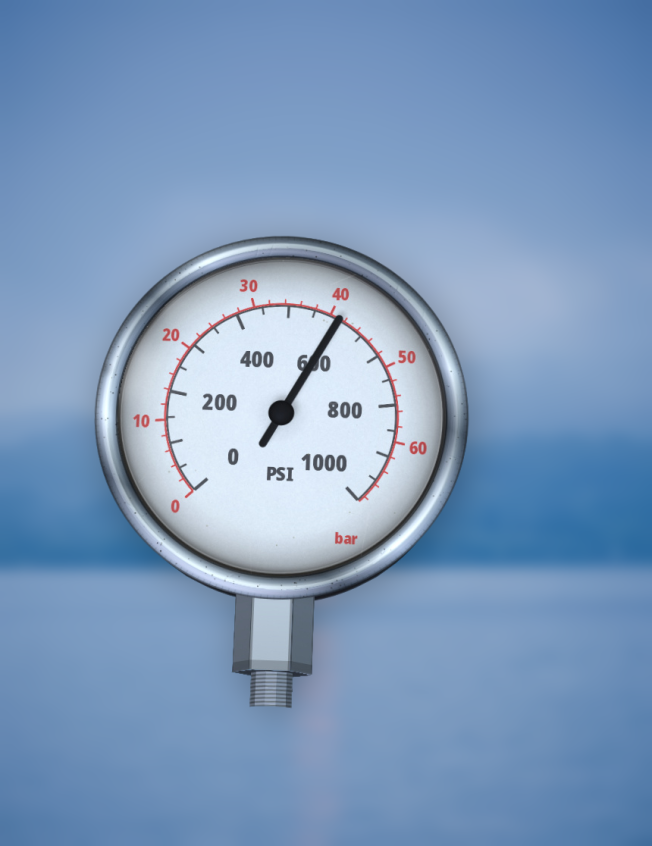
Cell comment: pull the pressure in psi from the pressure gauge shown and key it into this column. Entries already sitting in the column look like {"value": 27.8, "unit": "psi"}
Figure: {"value": 600, "unit": "psi"}
